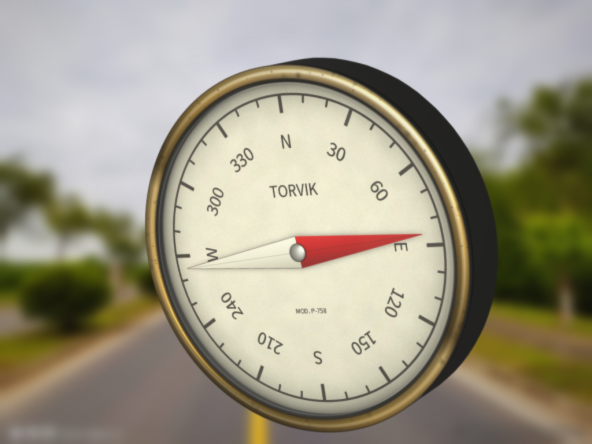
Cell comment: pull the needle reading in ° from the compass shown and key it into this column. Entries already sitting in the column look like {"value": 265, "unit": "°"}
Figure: {"value": 85, "unit": "°"}
